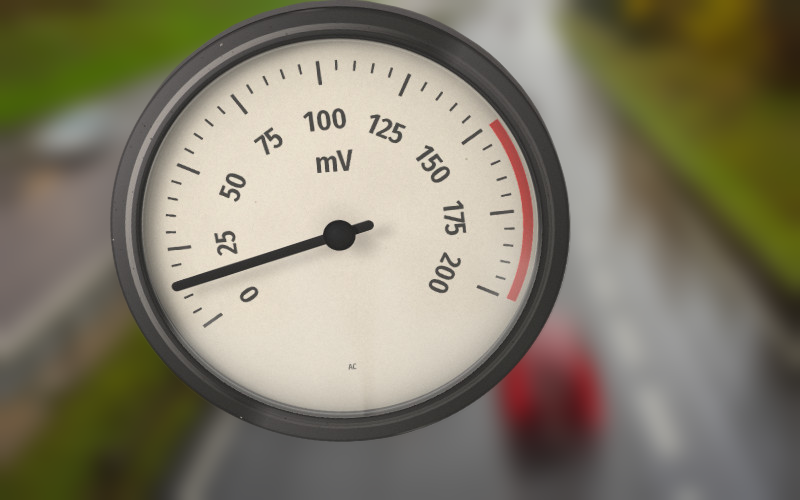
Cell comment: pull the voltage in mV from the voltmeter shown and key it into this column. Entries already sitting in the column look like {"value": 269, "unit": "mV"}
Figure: {"value": 15, "unit": "mV"}
